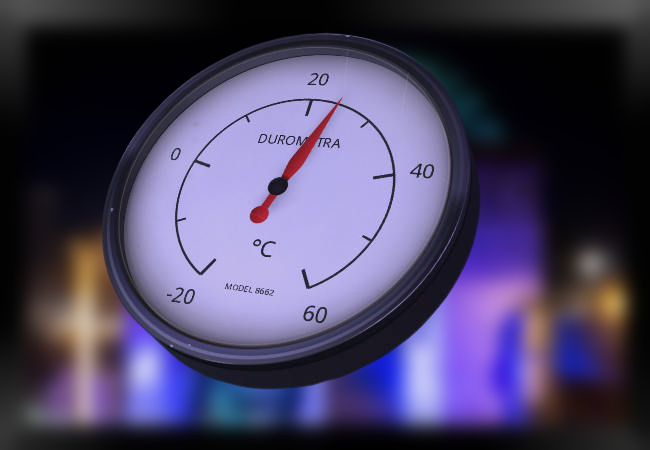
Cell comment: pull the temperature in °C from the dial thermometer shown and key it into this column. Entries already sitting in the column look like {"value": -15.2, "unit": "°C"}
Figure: {"value": 25, "unit": "°C"}
